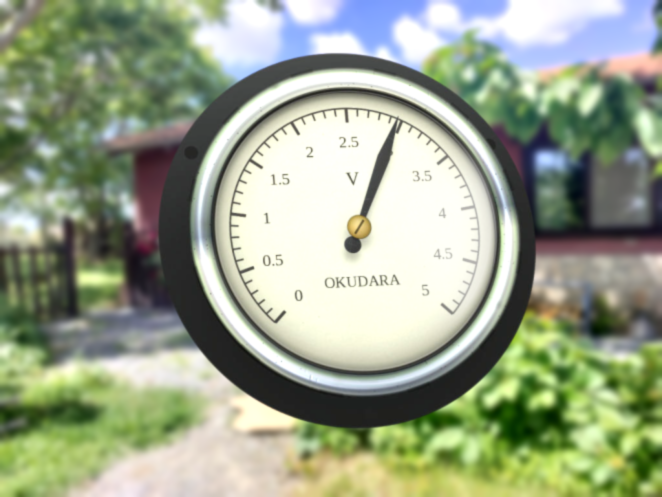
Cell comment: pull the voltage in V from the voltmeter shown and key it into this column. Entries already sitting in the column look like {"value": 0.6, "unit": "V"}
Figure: {"value": 2.95, "unit": "V"}
